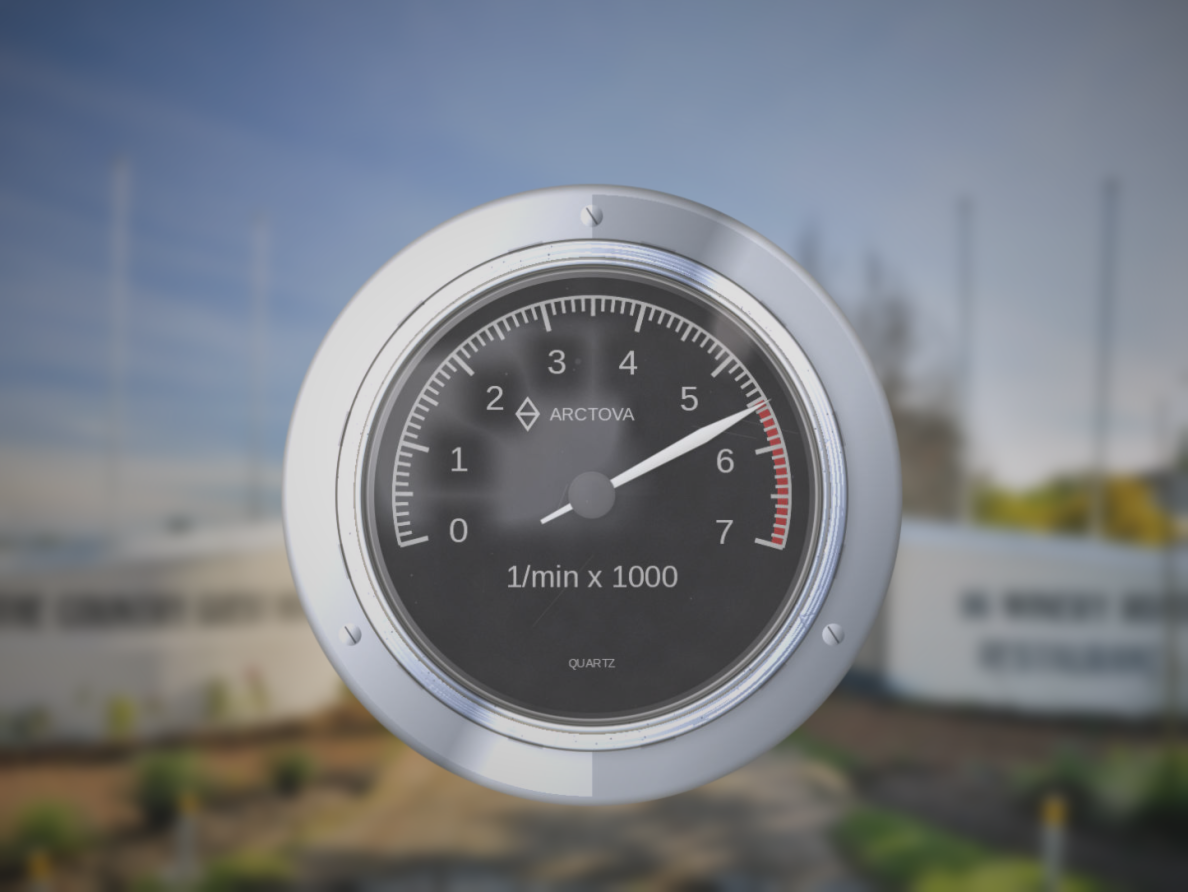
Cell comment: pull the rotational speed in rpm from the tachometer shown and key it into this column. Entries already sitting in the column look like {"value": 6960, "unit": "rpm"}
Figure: {"value": 5550, "unit": "rpm"}
